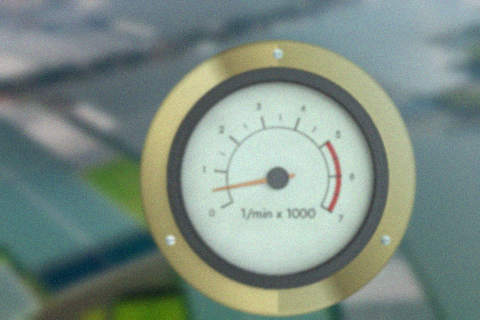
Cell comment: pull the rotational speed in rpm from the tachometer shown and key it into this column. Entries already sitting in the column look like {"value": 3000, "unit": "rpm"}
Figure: {"value": 500, "unit": "rpm"}
